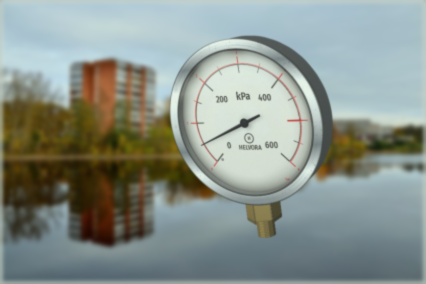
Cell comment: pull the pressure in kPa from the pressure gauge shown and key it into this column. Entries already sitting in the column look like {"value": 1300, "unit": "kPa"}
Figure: {"value": 50, "unit": "kPa"}
